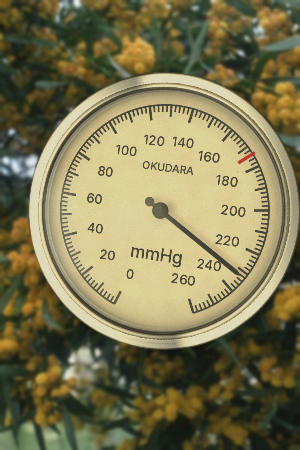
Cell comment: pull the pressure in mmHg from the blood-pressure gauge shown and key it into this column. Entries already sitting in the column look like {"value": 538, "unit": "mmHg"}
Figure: {"value": 232, "unit": "mmHg"}
